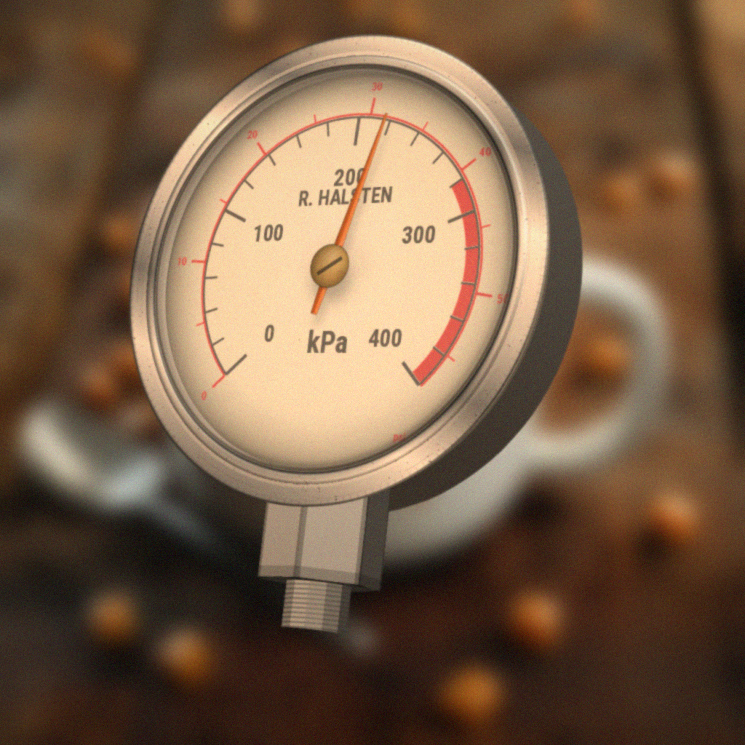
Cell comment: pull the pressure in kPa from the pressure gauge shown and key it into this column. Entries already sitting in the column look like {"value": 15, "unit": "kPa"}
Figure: {"value": 220, "unit": "kPa"}
